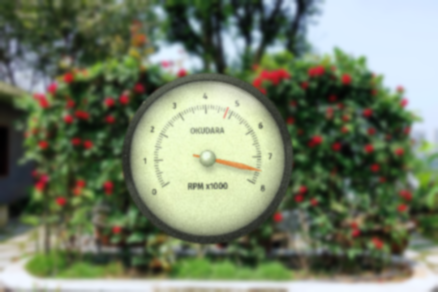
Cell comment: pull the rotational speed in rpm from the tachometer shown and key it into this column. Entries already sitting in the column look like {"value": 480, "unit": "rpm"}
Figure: {"value": 7500, "unit": "rpm"}
